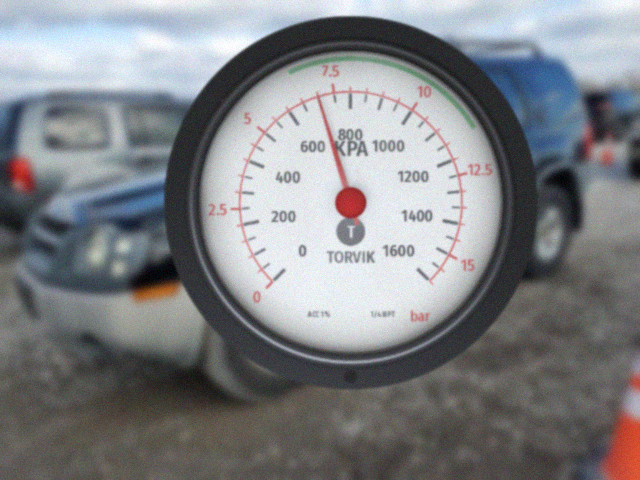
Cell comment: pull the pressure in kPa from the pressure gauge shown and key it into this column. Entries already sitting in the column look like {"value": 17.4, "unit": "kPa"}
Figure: {"value": 700, "unit": "kPa"}
